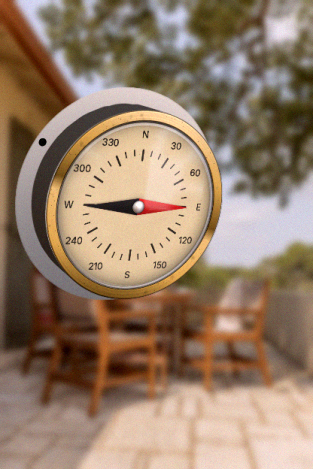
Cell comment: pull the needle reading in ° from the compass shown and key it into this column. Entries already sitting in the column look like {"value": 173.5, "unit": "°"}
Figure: {"value": 90, "unit": "°"}
